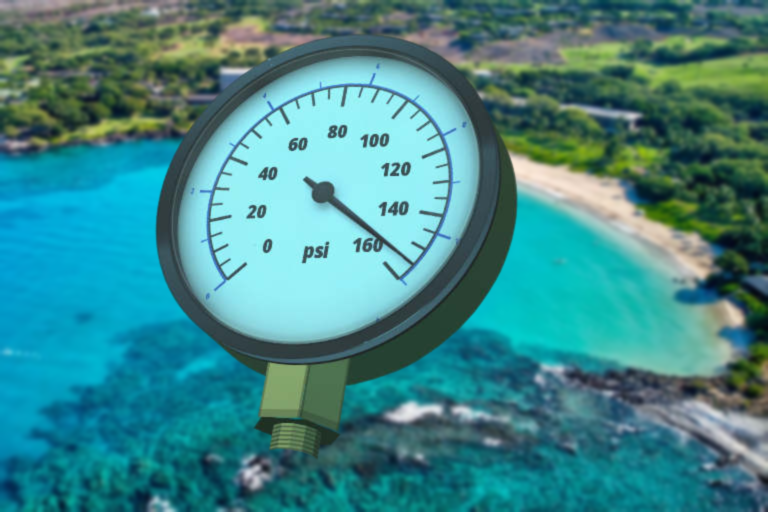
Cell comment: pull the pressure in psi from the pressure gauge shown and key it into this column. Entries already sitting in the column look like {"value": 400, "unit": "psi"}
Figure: {"value": 155, "unit": "psi"}
